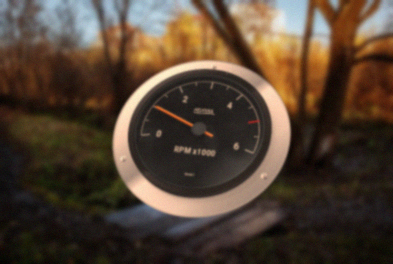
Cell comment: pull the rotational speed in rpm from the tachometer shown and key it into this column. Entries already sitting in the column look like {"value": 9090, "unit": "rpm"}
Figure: {"value": 1000, "unit": "rpm"}
